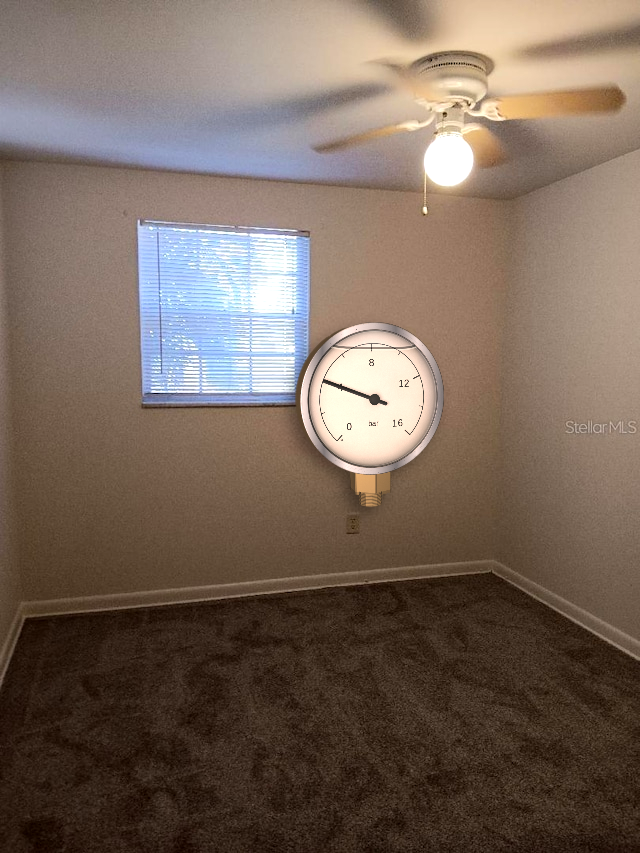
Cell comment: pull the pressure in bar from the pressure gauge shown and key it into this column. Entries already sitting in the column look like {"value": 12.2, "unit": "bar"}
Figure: {"value": 4, "unit": "bar"}
